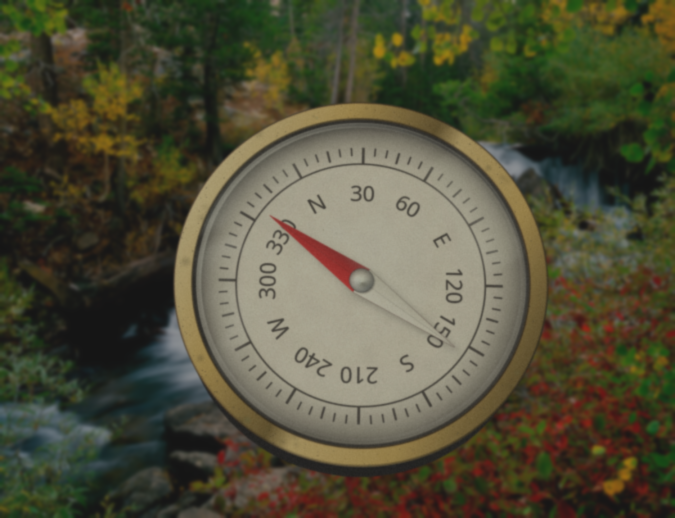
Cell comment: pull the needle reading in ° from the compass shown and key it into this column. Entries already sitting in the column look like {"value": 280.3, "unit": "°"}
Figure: {"value": 335, "unit": "°"}
